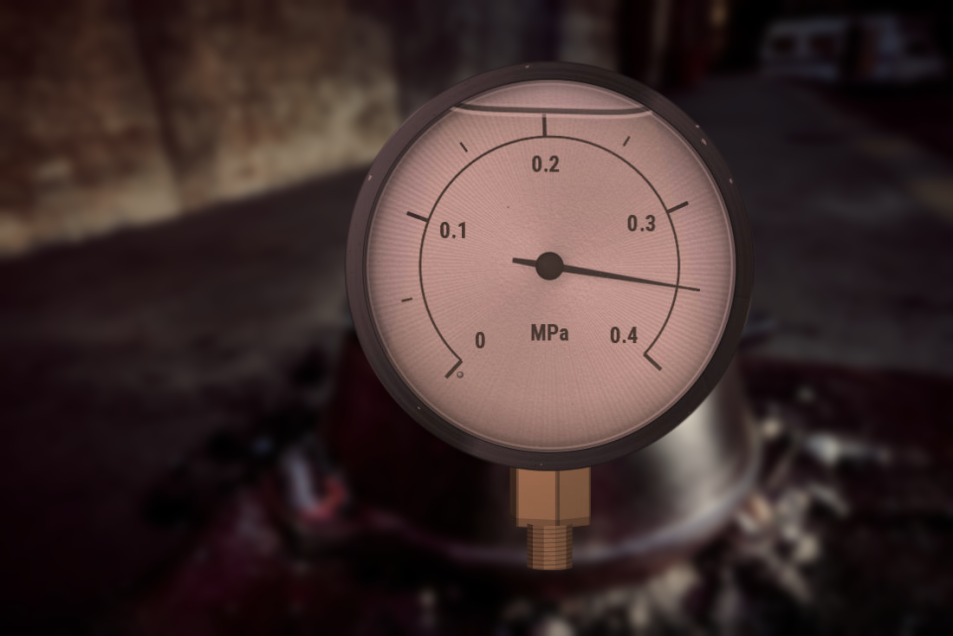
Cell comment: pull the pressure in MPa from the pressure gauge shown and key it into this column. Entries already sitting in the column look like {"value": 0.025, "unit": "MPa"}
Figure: {"value": 0.35, "unit": "MPa"}
